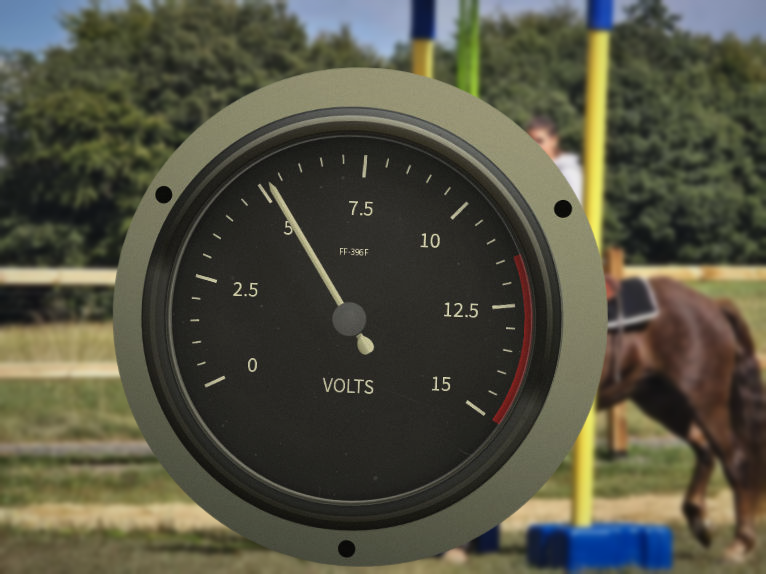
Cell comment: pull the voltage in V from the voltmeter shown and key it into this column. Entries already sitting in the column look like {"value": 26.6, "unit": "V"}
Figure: {"value": 5.25, "unit": "V"}
